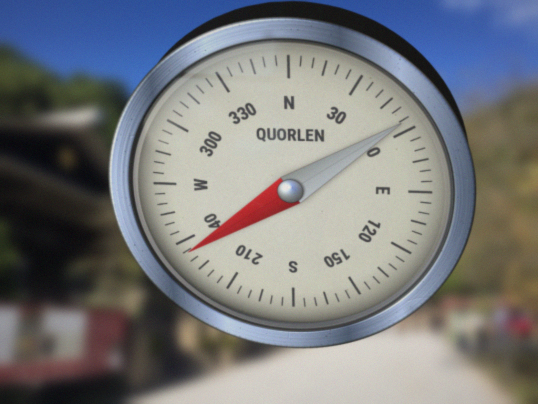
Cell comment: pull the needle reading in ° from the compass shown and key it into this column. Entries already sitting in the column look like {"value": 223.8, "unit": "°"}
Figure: {"value": 235, "unit": "°"}
